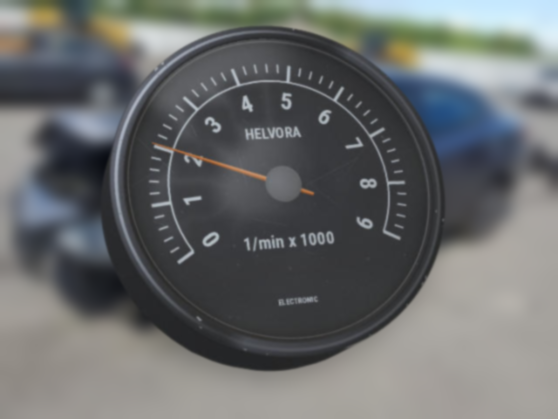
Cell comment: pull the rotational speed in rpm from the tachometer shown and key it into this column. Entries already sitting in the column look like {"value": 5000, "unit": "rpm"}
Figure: {"value": 2000, "unit": "rpm"}
